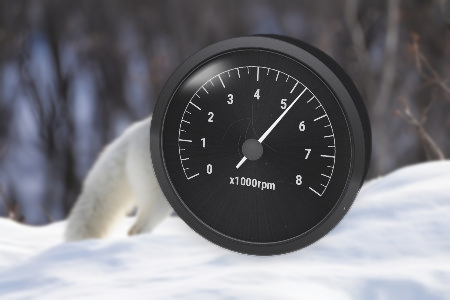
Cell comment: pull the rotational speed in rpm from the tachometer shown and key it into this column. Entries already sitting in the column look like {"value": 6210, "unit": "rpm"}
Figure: {"value": 5250, "unit": "rpm"}
